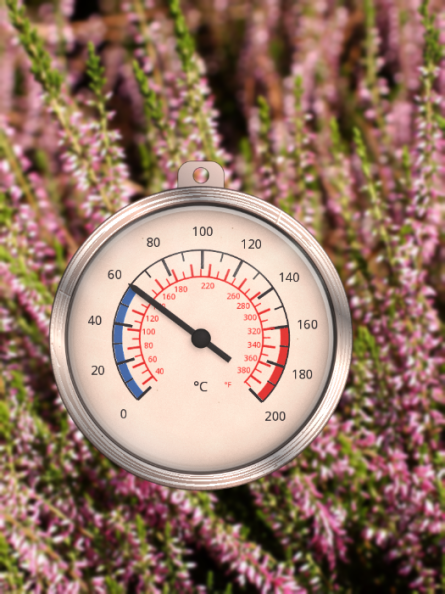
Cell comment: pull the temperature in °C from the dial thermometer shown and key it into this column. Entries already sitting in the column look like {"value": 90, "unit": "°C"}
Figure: {"value": 60, "unit": "°C"}
